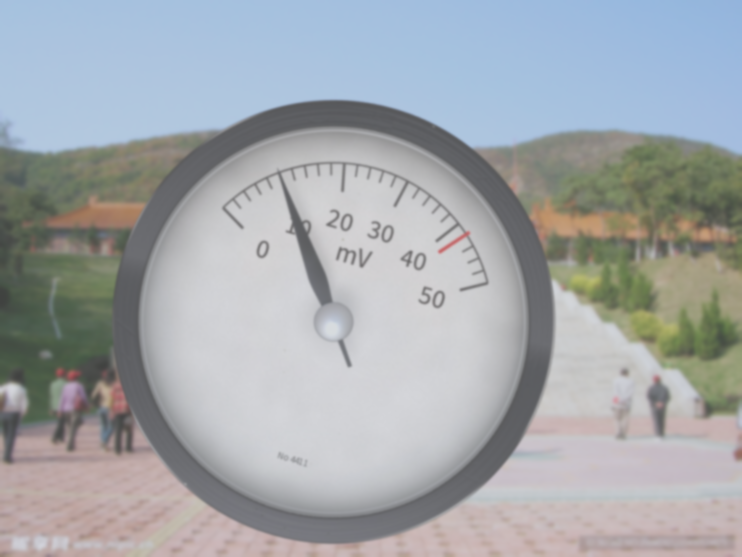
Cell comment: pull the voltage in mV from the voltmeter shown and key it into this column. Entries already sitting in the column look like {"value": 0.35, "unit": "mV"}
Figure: {"value": 10, "unit": "mV"}
